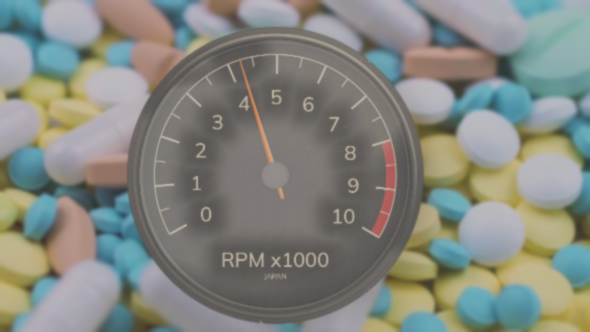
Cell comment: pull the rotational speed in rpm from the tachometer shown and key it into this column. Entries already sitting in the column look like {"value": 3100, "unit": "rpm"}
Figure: {"value": 4250, "unit": "rpm"}
